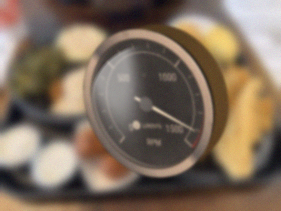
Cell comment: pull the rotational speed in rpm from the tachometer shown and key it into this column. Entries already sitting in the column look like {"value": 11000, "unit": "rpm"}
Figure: {"value": 1400, "unit": "rpm"}
